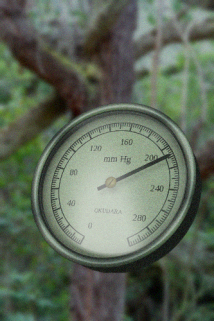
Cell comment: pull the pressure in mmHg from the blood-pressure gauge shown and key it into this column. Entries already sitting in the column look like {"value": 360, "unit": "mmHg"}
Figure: {"value": 210, "unit": "mmHg"}
